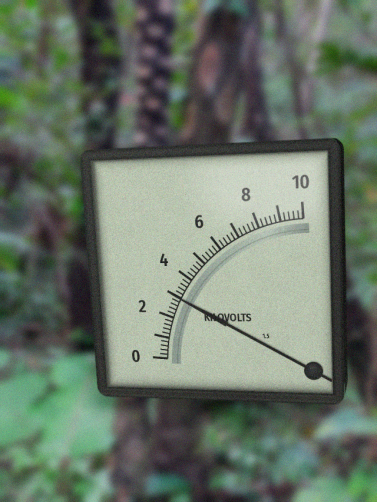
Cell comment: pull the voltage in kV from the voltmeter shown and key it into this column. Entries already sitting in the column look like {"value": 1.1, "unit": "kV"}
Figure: {"value": 3, "unit": "kV"}
